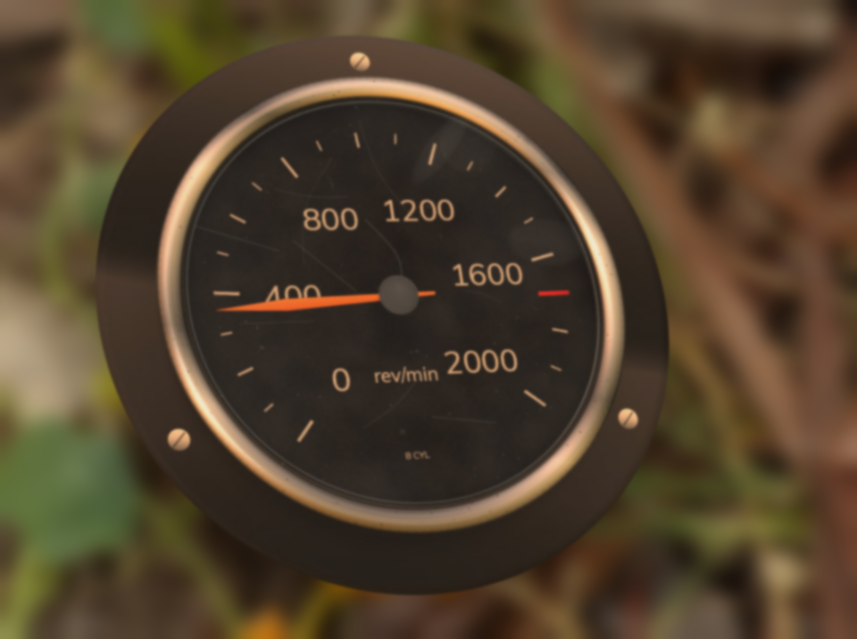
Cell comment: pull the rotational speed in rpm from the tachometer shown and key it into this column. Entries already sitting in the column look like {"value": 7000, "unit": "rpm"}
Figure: {"value": 350, "unit": "rpm"}
